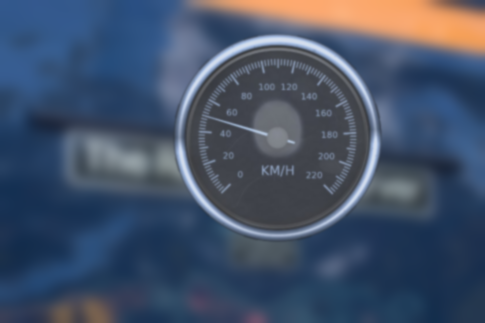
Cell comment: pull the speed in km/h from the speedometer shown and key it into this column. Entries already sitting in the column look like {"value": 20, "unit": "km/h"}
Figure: {"value": 50, "unit": "km/h"}
